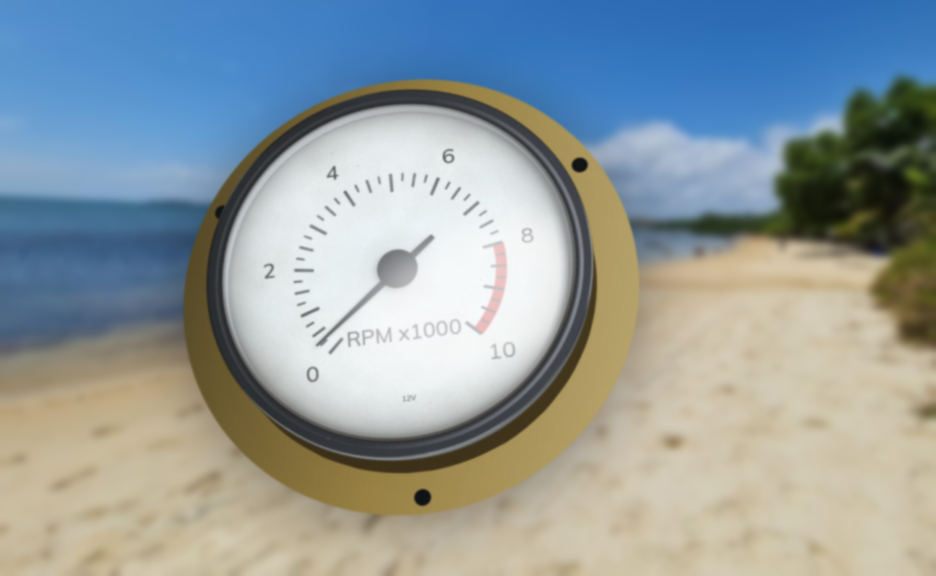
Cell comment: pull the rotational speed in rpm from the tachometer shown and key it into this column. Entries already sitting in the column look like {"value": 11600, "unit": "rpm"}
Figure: {"value": 250, "unit": "rpm"}
